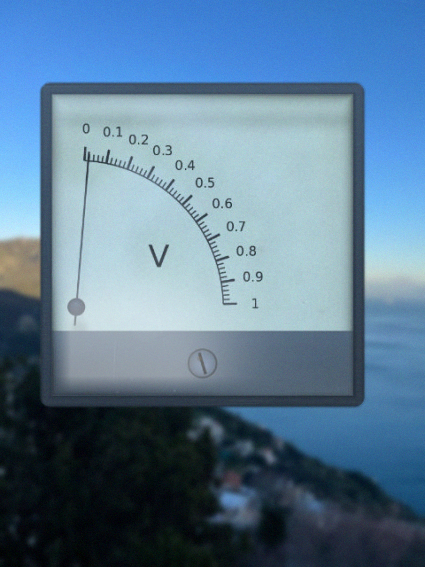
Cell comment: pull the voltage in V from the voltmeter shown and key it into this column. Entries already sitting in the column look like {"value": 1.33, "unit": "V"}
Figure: {"value": 0.02, "unit": "V"}
